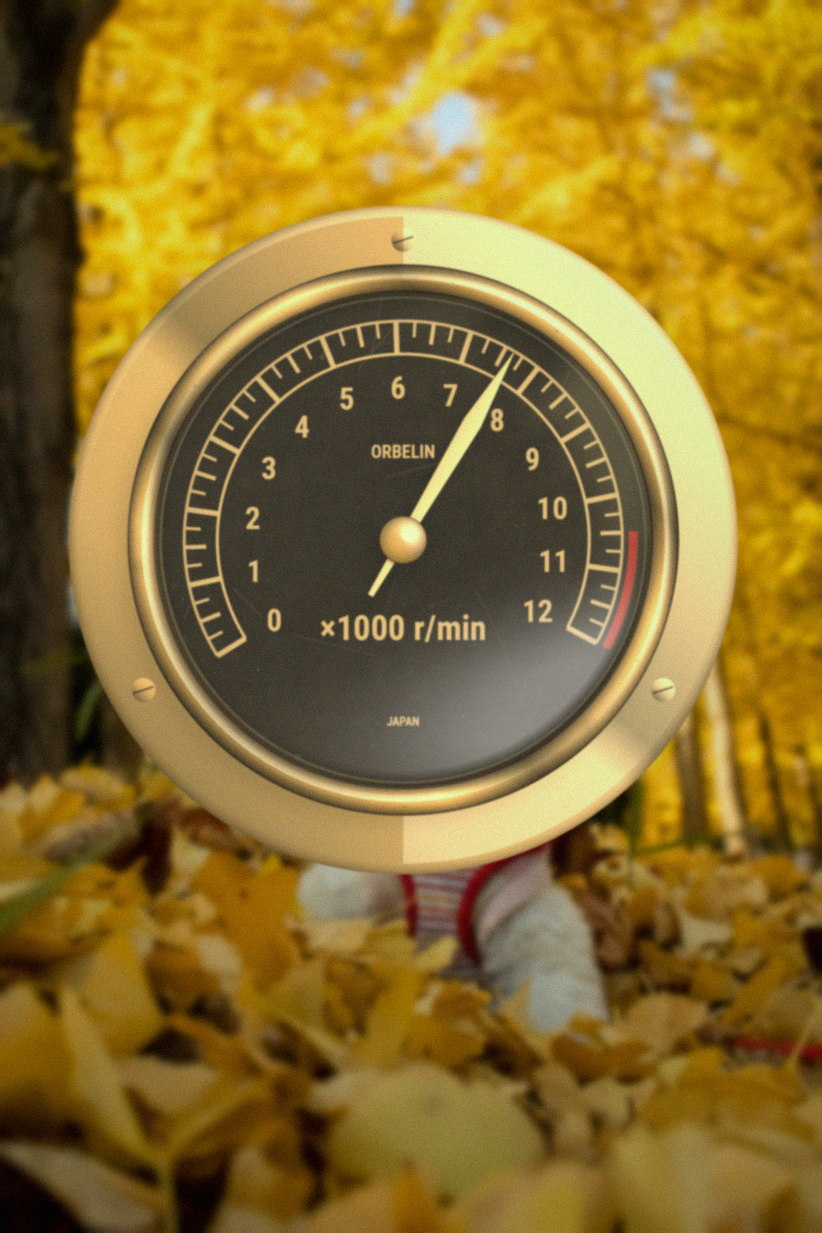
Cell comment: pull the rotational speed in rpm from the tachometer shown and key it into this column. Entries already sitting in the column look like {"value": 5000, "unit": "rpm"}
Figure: {"value": 7625, "unit": "rpm"}
